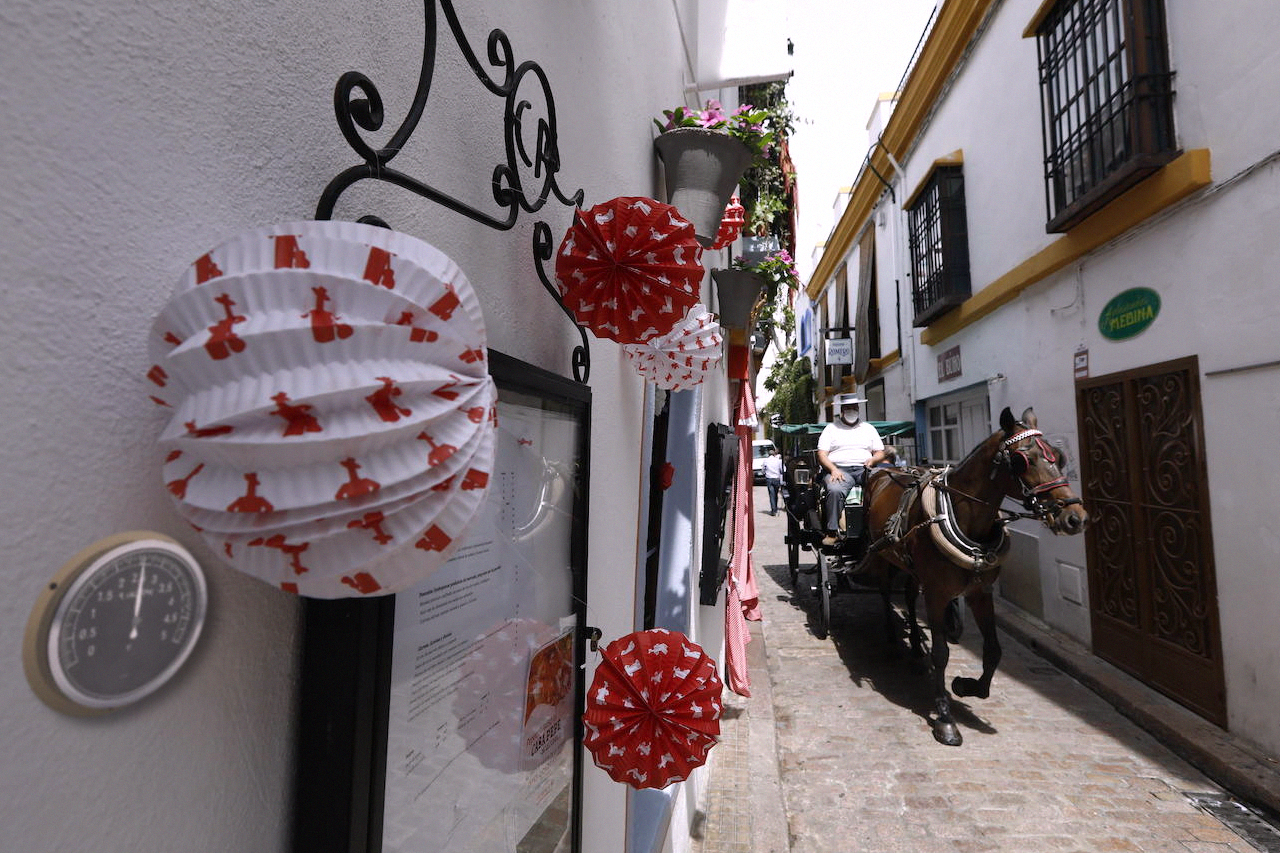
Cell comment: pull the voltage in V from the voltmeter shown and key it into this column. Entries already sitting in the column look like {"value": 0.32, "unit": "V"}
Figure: {"value": 2.5, "unit": "V"}
